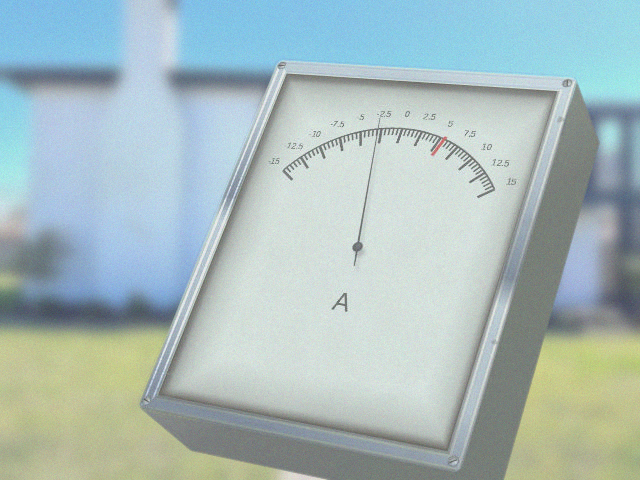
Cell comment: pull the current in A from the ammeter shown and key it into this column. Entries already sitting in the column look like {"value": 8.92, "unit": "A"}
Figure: {"value": -2.5, "unit": "A"}
